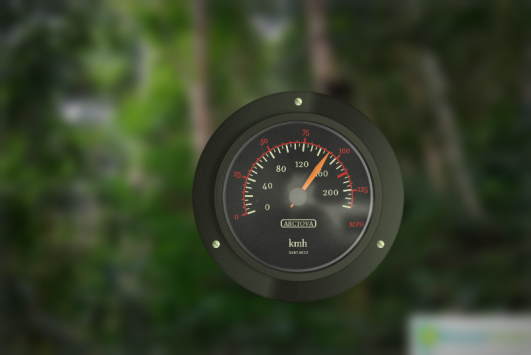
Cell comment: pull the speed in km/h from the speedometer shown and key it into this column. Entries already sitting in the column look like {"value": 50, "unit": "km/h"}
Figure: {"value": 150, "unit": "km/h"}
